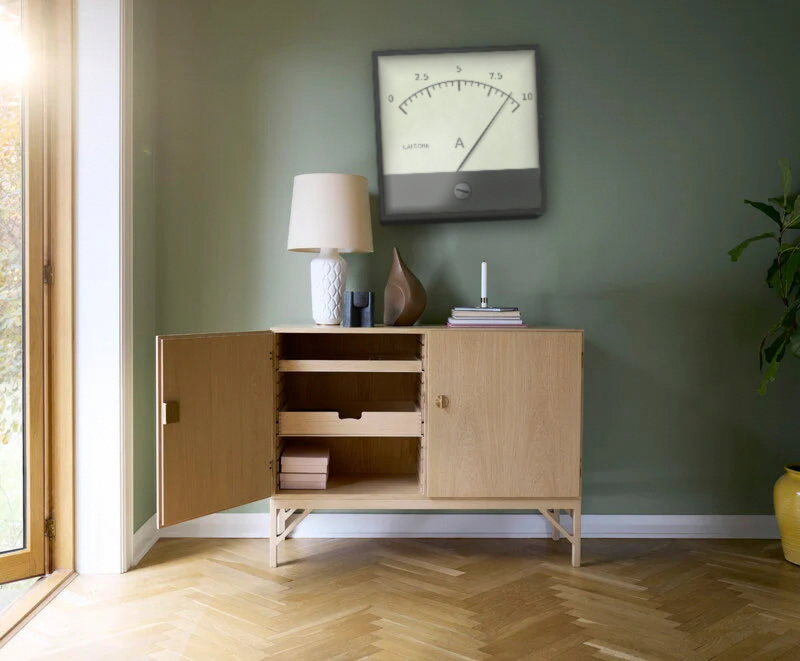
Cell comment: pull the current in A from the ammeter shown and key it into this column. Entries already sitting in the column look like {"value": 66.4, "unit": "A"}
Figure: {"value": 9, "unit": "A"}
